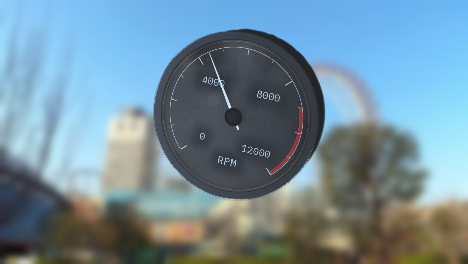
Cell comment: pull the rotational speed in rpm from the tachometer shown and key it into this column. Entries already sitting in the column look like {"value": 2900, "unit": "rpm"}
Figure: {"value": 4500, "unit": "rpm"}
